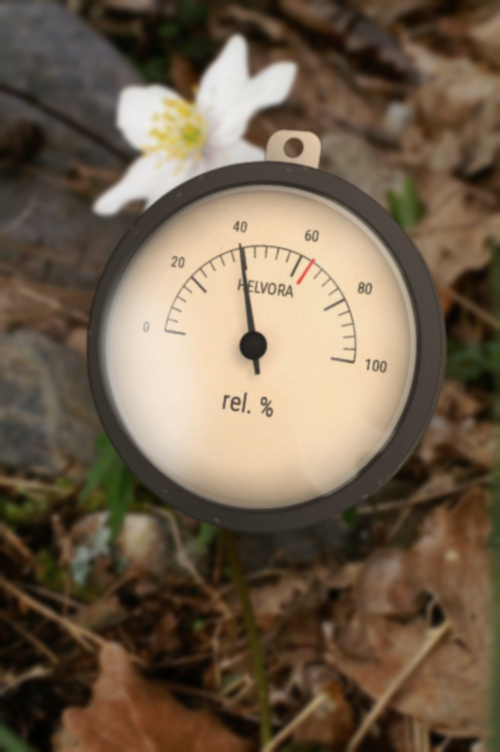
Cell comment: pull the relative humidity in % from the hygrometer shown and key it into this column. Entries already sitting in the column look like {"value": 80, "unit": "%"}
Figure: {"value": 40, "unit": "%"}
